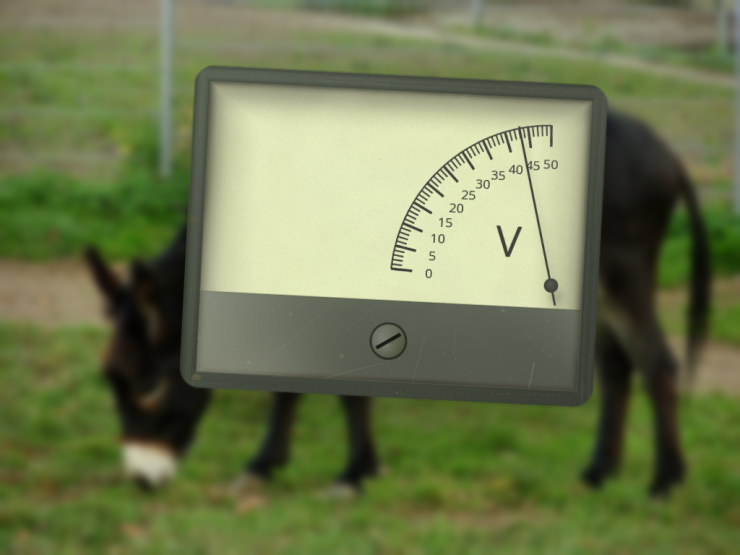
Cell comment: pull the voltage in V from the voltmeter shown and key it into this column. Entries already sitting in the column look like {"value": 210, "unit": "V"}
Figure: {"value": 43, "unit": "V"}
